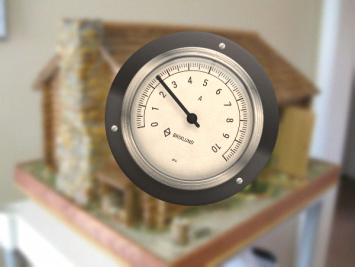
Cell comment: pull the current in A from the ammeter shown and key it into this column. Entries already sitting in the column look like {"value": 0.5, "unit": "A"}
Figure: {"value": 2.5, "unit": "A"}
